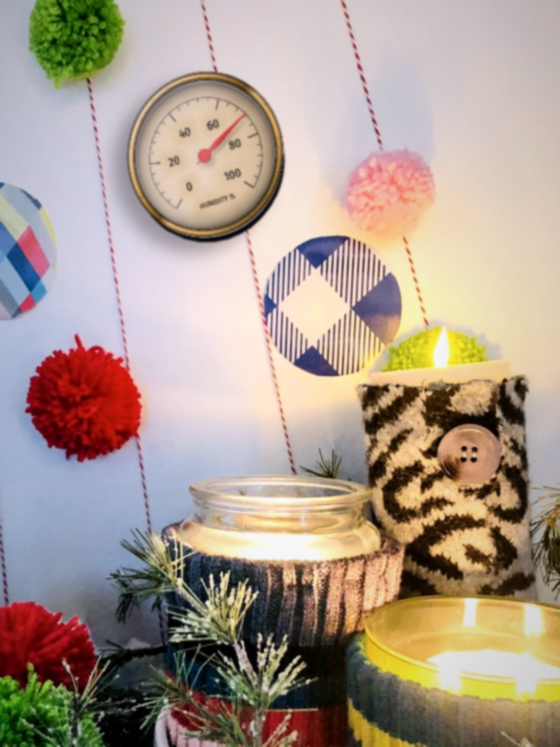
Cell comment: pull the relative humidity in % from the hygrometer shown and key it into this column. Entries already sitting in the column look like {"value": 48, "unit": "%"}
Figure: {"value": 72, "unit": "%"}
